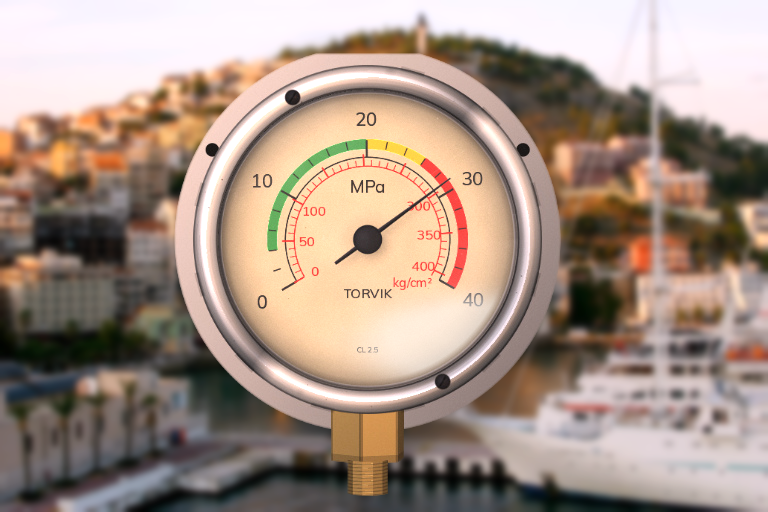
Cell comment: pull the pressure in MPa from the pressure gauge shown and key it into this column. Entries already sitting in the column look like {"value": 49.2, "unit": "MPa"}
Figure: {"value": 29, "unit": "MPa"}
